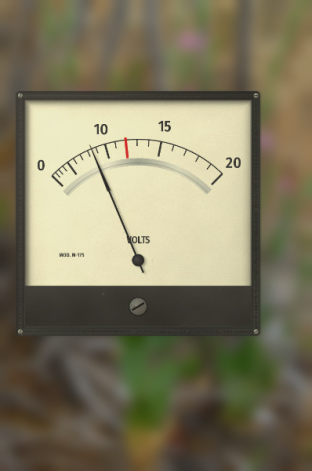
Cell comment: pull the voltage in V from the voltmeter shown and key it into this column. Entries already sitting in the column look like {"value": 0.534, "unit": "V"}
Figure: {"value": 8.5, "unit": "V"}
